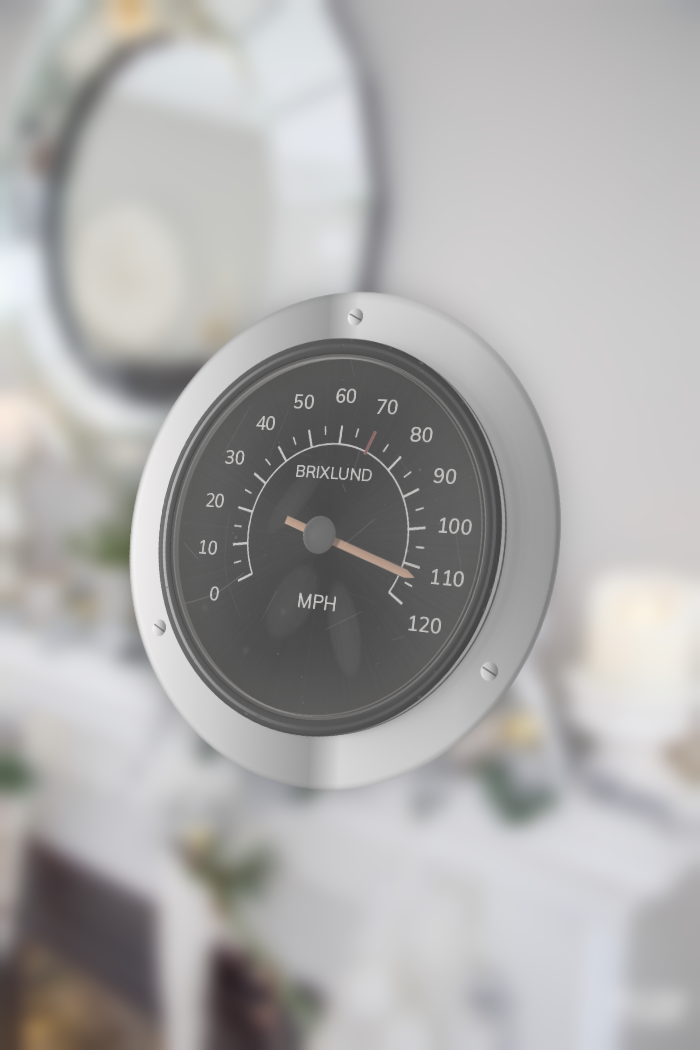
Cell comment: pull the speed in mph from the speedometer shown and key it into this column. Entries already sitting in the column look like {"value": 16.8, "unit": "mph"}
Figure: {"value": 112.5, "unit": "mph"}
